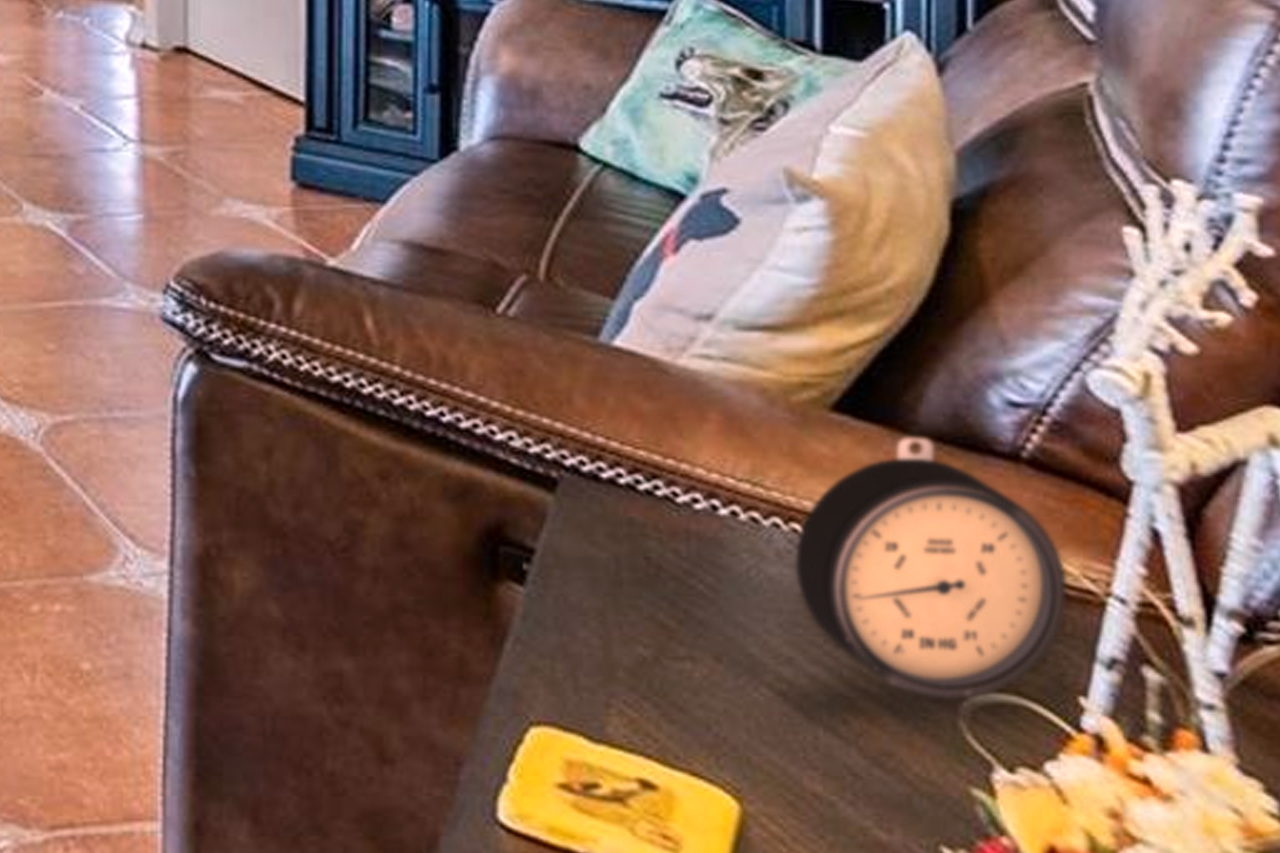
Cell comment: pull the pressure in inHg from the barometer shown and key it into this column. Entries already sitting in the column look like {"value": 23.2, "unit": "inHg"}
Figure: {"value": 28.5, "unit": "inHg"}
